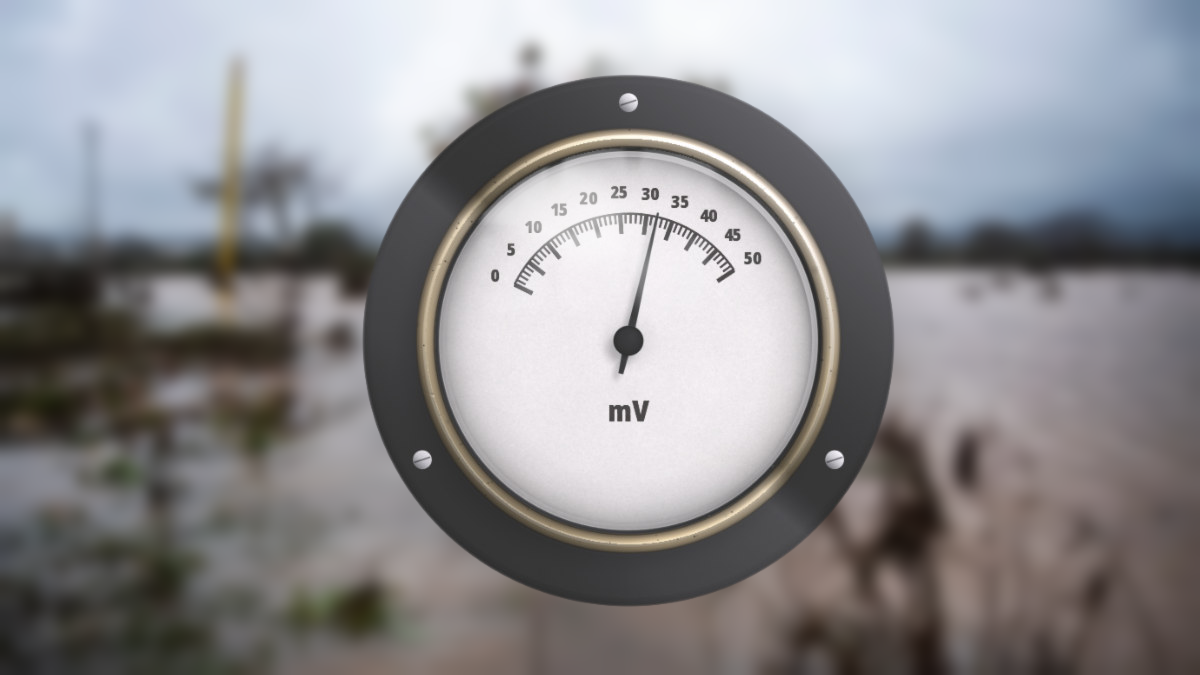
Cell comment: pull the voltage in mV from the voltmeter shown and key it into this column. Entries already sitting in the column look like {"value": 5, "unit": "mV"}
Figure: {"value": 32, "unit": "mV"}
